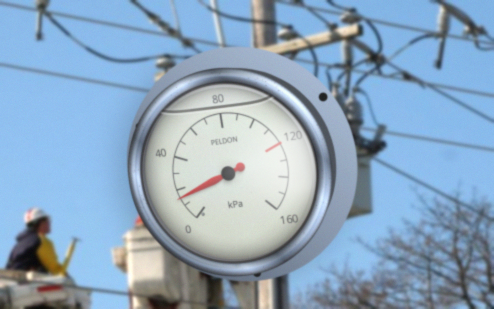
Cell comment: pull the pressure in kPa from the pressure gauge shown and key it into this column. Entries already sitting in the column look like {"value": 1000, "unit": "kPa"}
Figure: {"value": 15, "unit": "kPa"}
